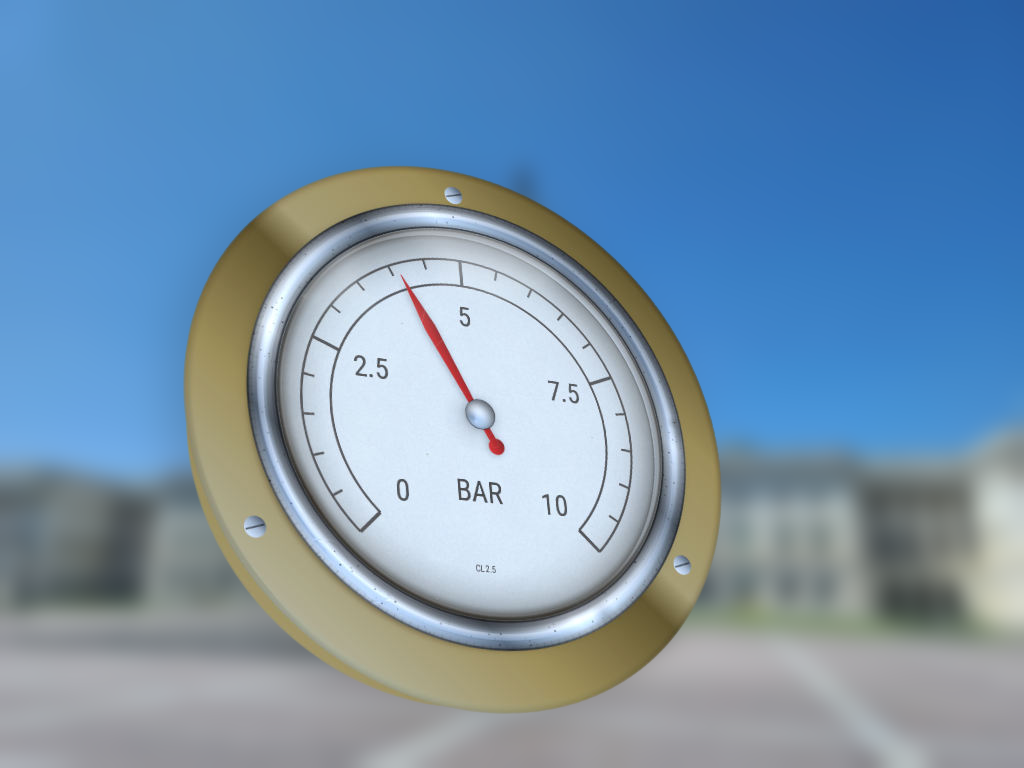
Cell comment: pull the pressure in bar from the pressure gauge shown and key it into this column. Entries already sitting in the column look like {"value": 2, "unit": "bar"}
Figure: {"value": 4, "unit": "bar"}
